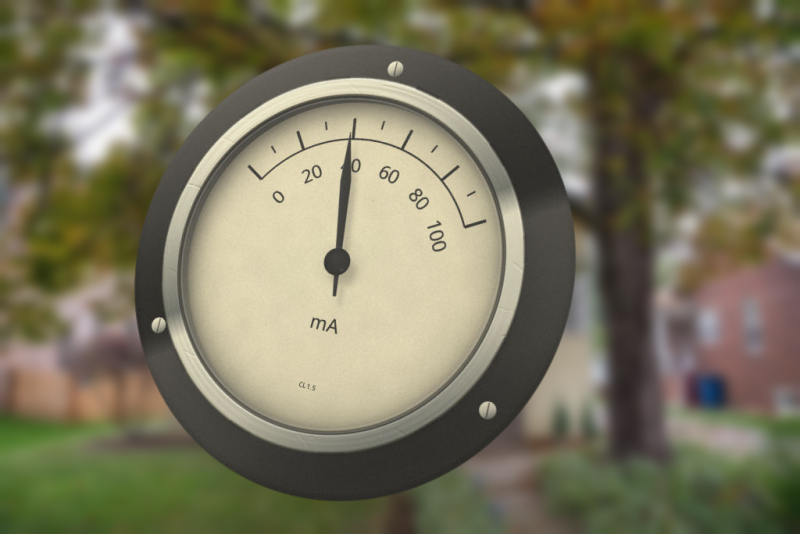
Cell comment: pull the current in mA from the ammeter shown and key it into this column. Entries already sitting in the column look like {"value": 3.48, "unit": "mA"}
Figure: {"value": 40, "unit": "mA"}
